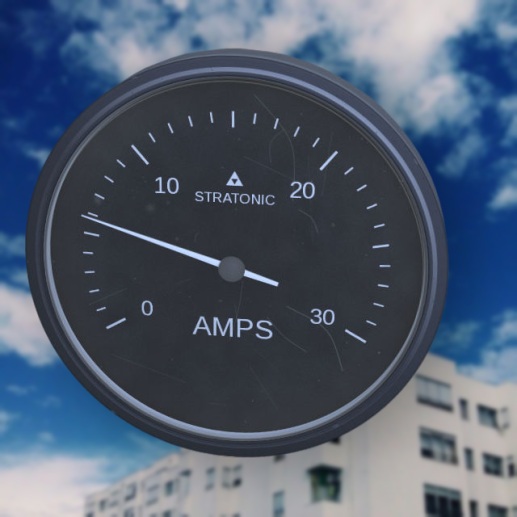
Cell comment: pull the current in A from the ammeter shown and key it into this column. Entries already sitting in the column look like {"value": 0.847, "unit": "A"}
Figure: {"value": 6, "unit": "A"}
